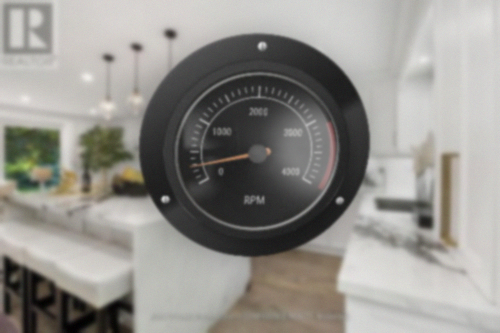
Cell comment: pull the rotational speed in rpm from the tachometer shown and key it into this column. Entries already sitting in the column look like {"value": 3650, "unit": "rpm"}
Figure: {"value": 300, "unit": "rpm"}
